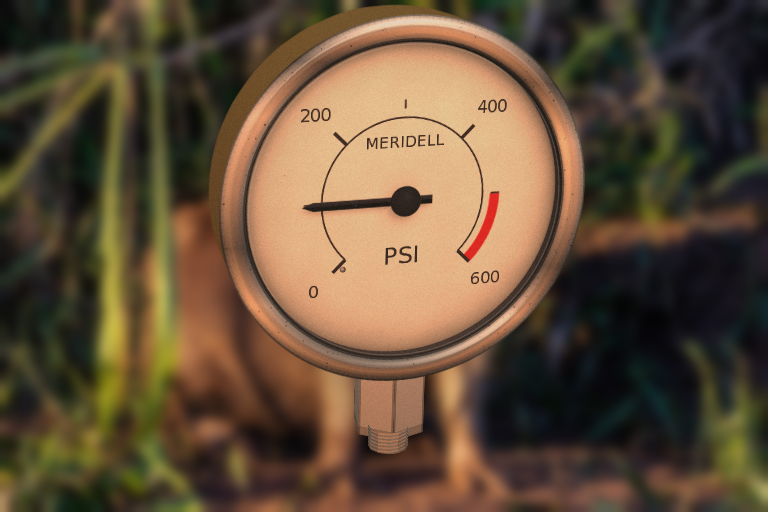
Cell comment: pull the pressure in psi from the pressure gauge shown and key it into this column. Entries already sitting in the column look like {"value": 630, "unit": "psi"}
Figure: {"value": 100, "unit": "psi"}
